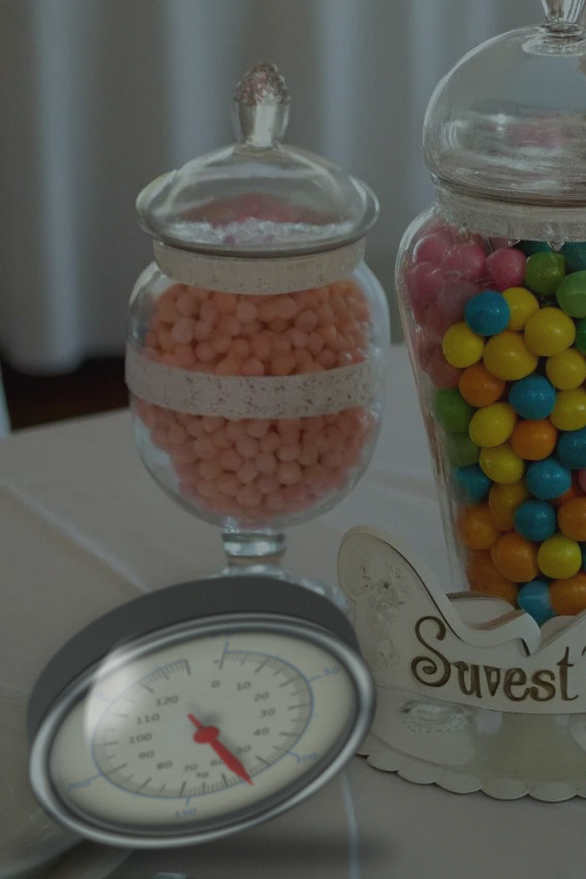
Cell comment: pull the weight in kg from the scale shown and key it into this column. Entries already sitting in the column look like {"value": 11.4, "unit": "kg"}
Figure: {"value": 55, "unit": "kg"}
